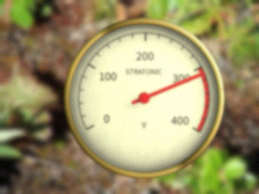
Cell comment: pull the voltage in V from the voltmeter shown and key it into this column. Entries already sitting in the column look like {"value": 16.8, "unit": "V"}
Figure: {"value": 310, "unit": "V"}
